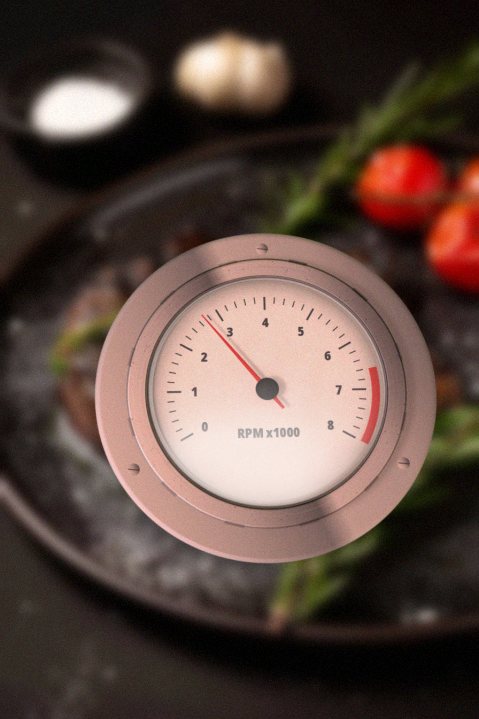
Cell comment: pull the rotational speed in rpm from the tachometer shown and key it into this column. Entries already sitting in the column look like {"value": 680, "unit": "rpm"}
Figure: {"value": 2700, "unit": "rpm"}
